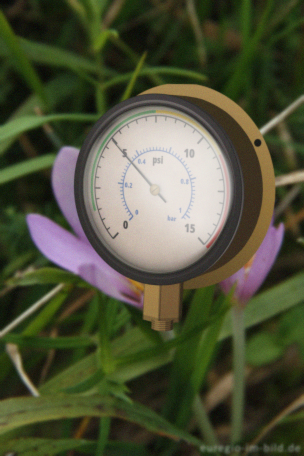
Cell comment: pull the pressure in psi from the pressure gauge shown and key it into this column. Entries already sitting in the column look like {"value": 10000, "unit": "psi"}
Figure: {"value": 5, "unit": "psi"}
